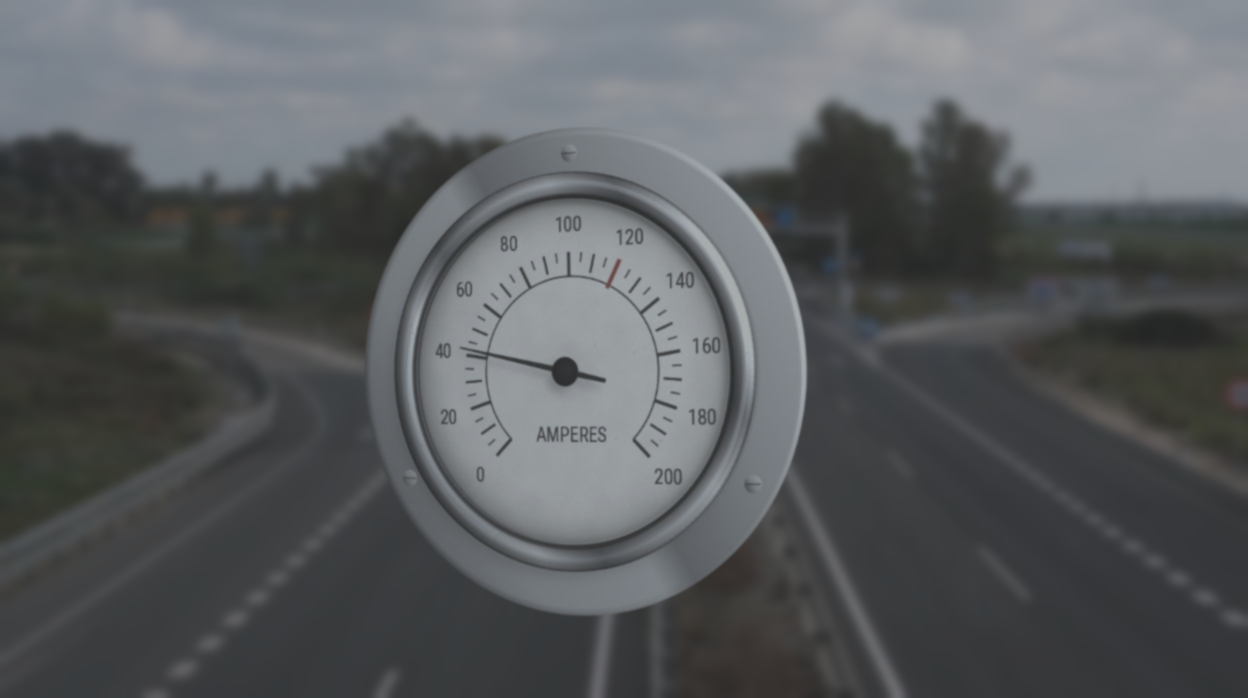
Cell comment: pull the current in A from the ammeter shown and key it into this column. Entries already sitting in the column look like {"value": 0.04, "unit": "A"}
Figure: {"value": 42.5, "unit": "A"}
